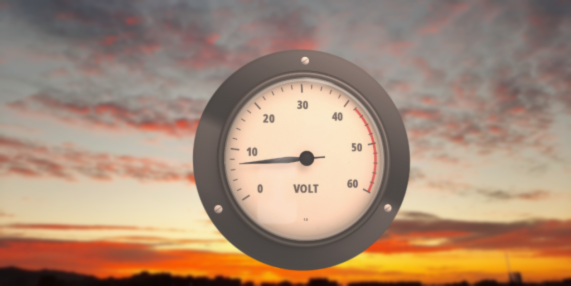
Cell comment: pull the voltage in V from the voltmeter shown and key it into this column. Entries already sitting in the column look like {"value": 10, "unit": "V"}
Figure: {"value": 7, "unit": "V"}
